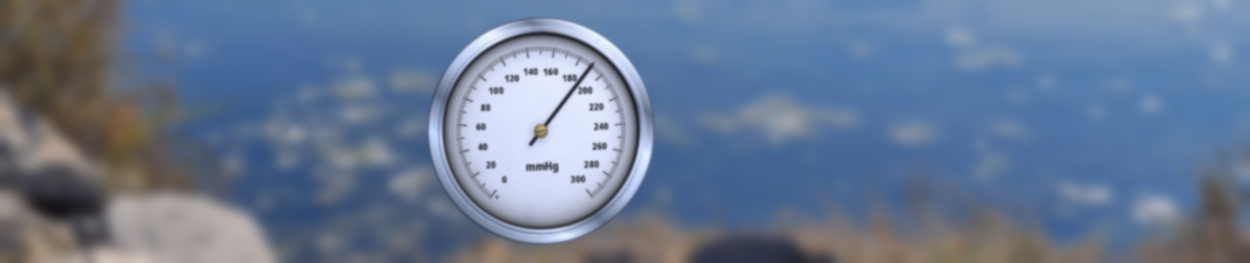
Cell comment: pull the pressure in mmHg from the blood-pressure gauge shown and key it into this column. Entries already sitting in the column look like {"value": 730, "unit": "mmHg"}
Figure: {"value": 190, "unit": "mmHg"}
